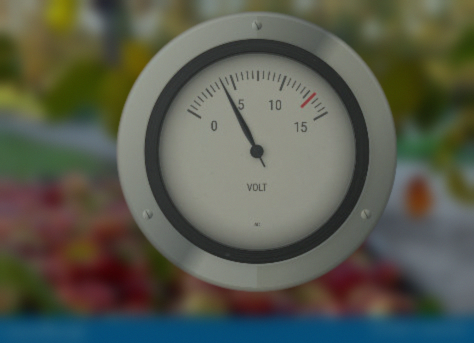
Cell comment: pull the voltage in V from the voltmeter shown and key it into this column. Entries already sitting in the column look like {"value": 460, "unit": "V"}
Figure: {"value": 4, "unit": "V"}
